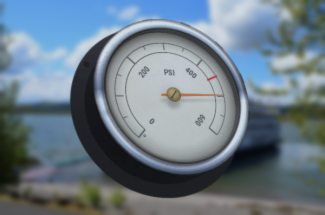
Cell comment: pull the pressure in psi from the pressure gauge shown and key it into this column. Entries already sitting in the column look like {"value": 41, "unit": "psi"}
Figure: {"value": 500, "unit": "psi"}
